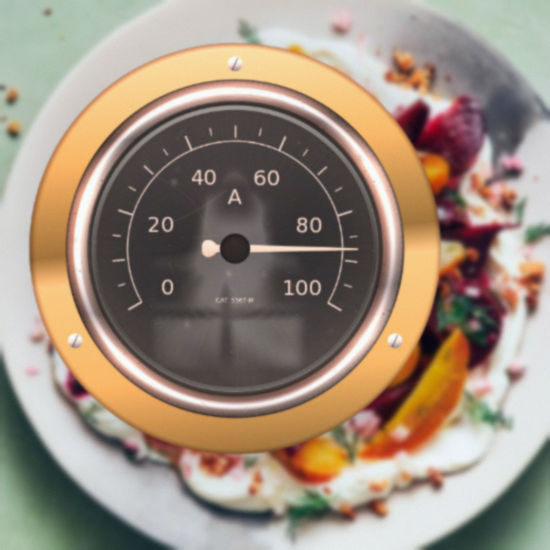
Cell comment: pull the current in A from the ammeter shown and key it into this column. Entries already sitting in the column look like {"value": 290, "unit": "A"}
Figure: {"value": 87.5, "unit": "A"}
